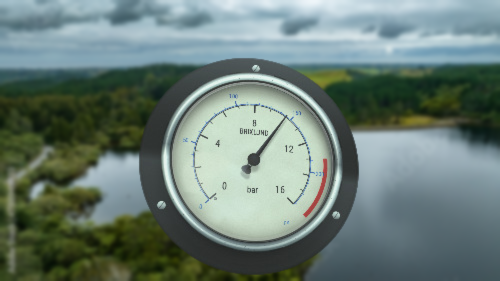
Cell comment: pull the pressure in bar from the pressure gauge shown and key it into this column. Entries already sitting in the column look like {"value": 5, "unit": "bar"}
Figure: {"value": 10, "unit": "bar"}
